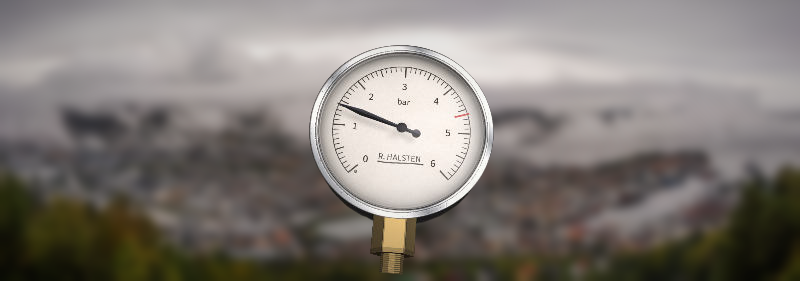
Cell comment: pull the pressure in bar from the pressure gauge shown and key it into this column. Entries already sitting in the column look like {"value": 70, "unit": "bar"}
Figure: {"value": 1.4, "unit": "bar"}
